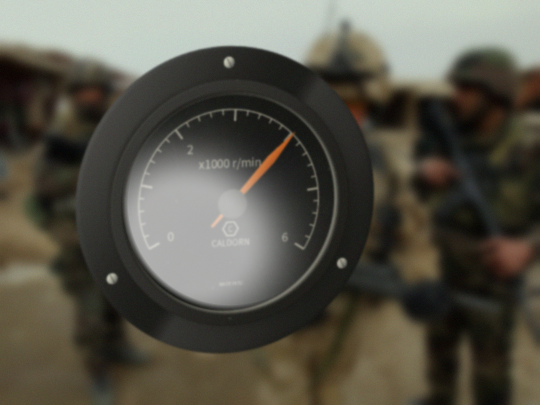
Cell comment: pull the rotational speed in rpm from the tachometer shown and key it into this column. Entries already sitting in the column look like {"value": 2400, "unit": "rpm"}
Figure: {"value": 4000, "unit": "rpm"}
